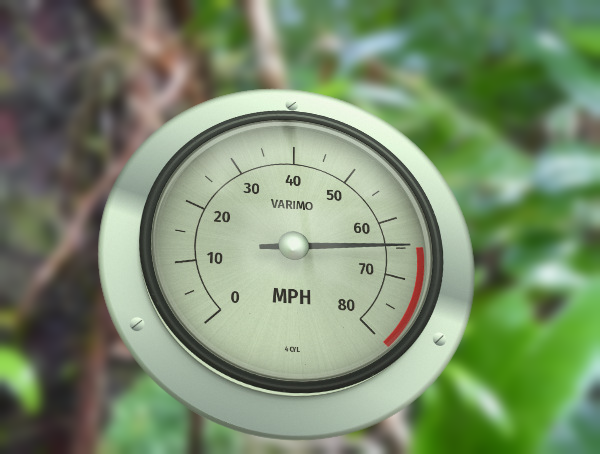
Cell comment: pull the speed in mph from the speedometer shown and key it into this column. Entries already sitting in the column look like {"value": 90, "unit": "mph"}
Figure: {"value": 65, "unit": "mph"}
